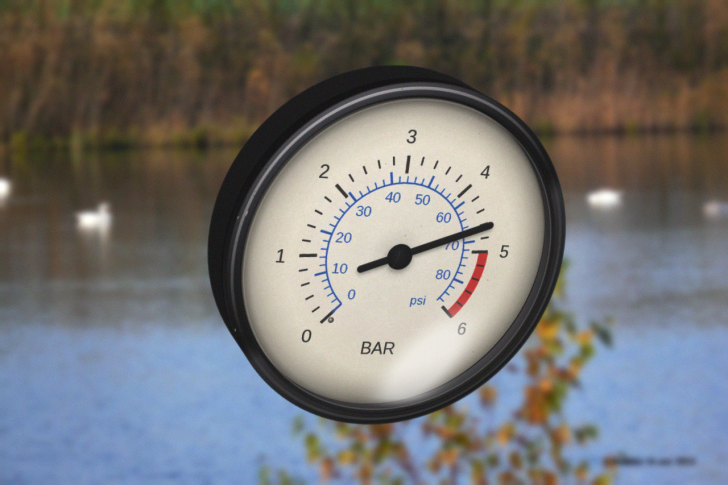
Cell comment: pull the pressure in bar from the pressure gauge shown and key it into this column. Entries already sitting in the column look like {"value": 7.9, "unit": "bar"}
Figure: {"value": 4.6, "unit": "bar"}
